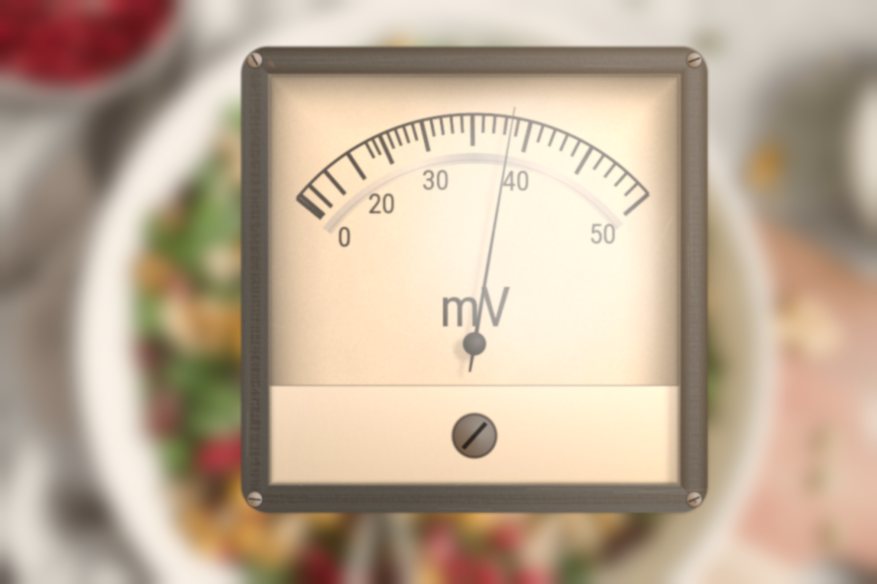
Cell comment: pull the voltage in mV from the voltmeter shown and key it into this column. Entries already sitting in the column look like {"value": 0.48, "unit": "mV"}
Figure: {"value": 38.5, "unit": "mV"}
